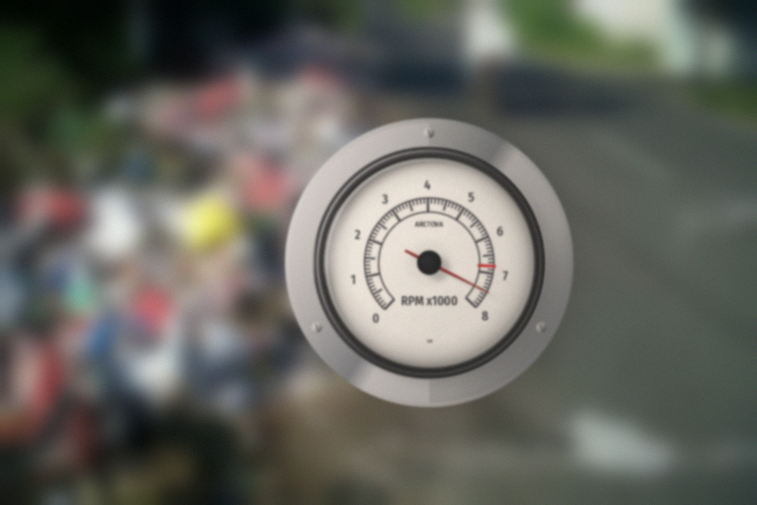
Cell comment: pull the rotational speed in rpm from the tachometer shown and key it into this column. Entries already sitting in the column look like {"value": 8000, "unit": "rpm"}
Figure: {"value": 7500, "unit": "rpm"}
